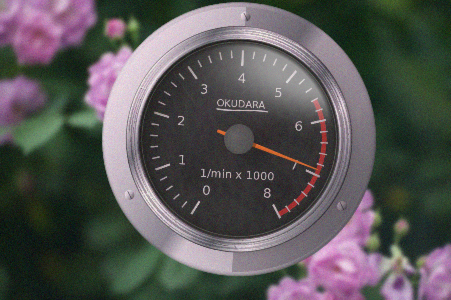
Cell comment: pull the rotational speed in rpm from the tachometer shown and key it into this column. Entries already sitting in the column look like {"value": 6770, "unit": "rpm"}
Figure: {"value": 6900, "unit": "rpm"}
